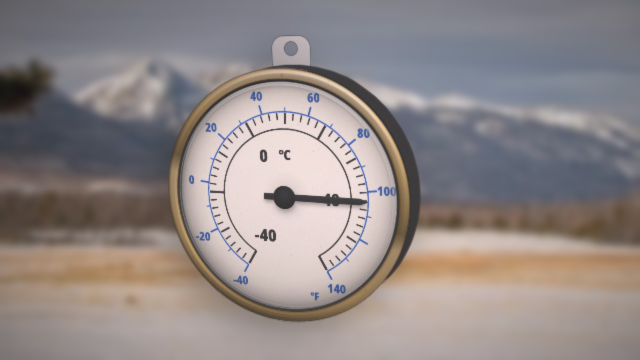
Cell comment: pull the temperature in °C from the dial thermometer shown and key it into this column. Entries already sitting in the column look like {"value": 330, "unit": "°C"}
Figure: {"value": 40, "unit": "°C"}
